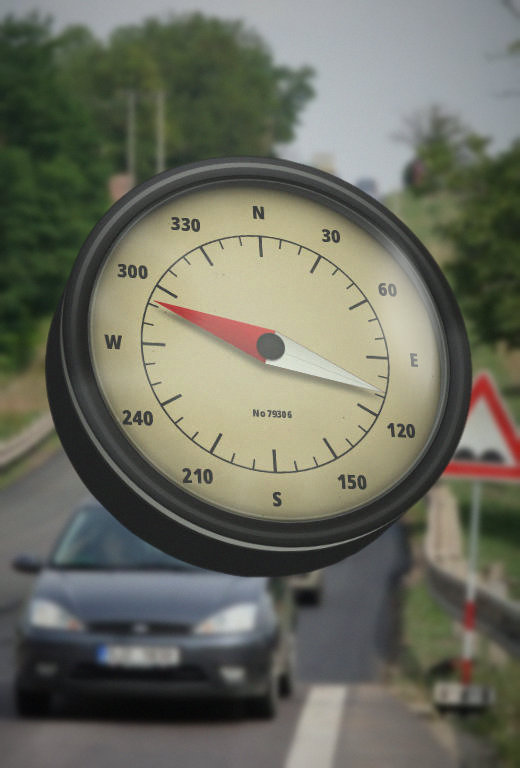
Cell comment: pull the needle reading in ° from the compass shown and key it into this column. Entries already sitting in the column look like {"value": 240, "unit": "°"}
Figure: {"value": 290, "unit": "°"}
